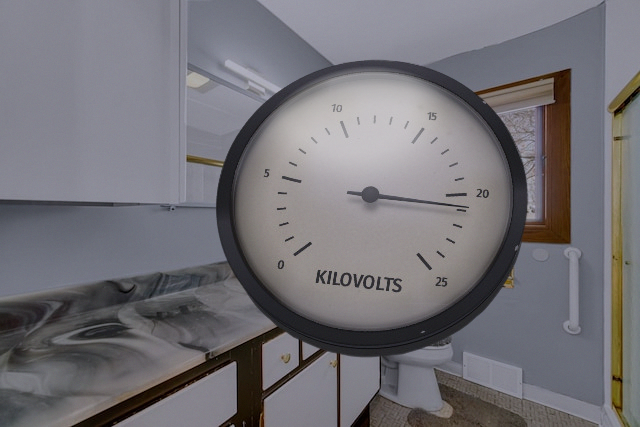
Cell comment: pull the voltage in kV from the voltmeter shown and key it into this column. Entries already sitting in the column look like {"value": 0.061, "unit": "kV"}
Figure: {"value": 21, "unit": "kV"}
